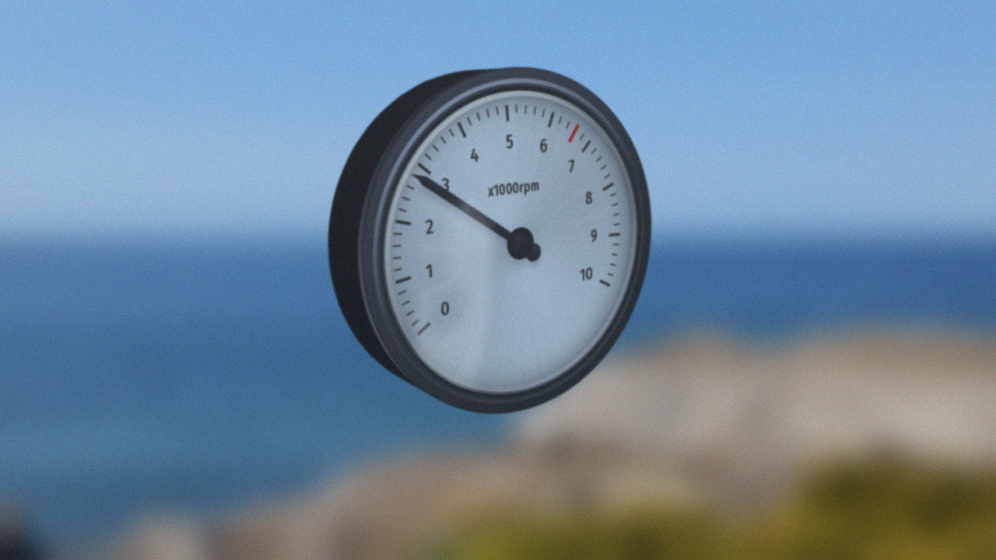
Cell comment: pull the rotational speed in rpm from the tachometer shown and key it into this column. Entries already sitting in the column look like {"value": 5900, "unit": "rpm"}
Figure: {"value": 2800, "unit": "rpm"}
